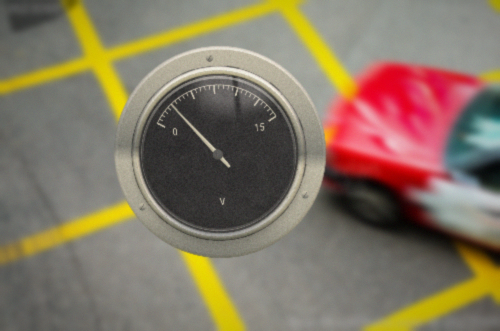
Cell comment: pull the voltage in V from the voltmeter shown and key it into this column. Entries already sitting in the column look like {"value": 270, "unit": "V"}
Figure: {"value": 2.5, "unit": "V"}
